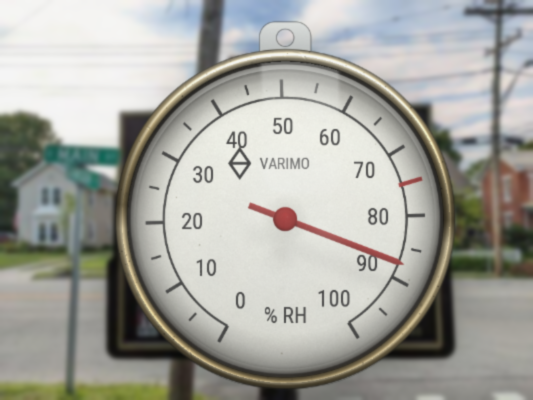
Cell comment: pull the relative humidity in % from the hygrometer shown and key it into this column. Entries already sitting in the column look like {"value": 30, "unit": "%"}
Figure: {"value": 87.5, "unit": "%"}
